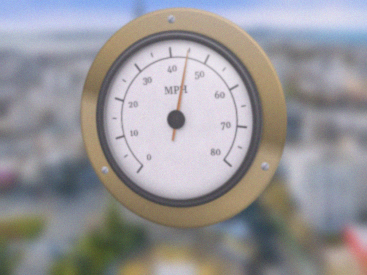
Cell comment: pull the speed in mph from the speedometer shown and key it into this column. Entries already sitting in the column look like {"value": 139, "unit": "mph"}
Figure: {"value": 45, "unit": "mph"}
